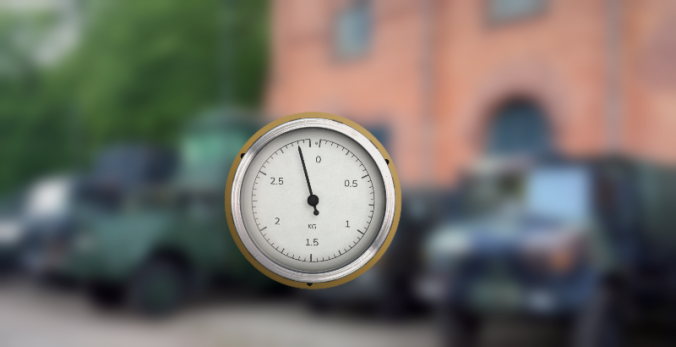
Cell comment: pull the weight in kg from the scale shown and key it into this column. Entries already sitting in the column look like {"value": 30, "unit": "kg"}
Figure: {"value": 2.9, "unit": "kg"}
